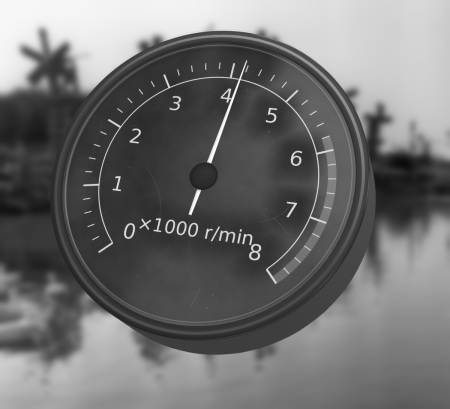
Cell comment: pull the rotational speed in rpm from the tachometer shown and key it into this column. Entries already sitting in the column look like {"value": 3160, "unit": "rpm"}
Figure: {"value": 4200, "unit": "rpm"}
